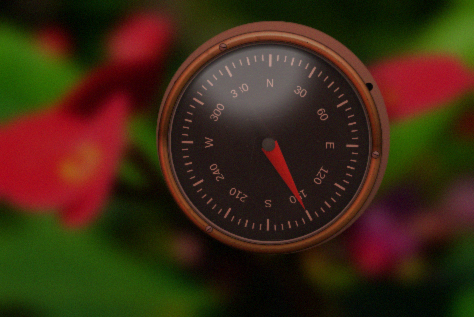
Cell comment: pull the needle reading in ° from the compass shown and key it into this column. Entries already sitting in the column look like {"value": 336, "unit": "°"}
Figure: {"value": 150, "unit": "°"}
